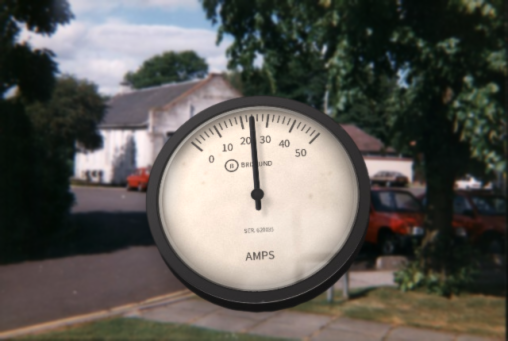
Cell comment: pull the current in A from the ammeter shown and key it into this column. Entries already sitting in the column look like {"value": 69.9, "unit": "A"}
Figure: {"value": 24, "unit": "A"}
